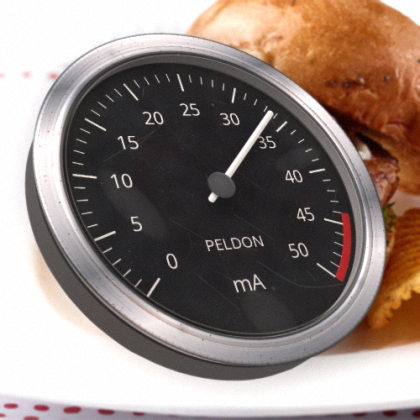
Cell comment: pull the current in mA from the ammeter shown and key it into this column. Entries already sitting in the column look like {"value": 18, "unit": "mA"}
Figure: {"value": 33.5, "unit": "mA"}
